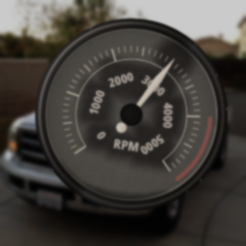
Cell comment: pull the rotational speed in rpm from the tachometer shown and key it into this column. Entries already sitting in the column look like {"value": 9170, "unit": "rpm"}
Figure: {"value": 3000, "unit": "rpm"}
